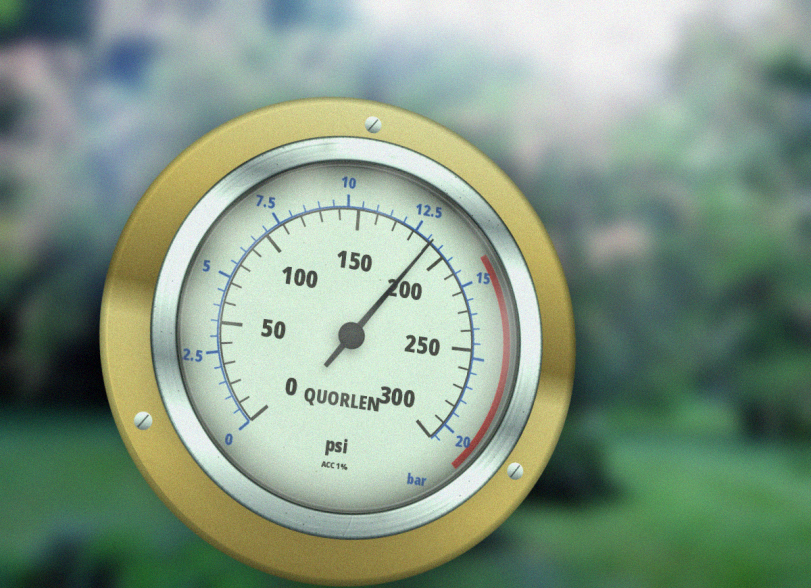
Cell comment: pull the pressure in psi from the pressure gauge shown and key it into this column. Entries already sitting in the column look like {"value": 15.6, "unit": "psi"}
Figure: {"value": 190, "unit": "psi"}
